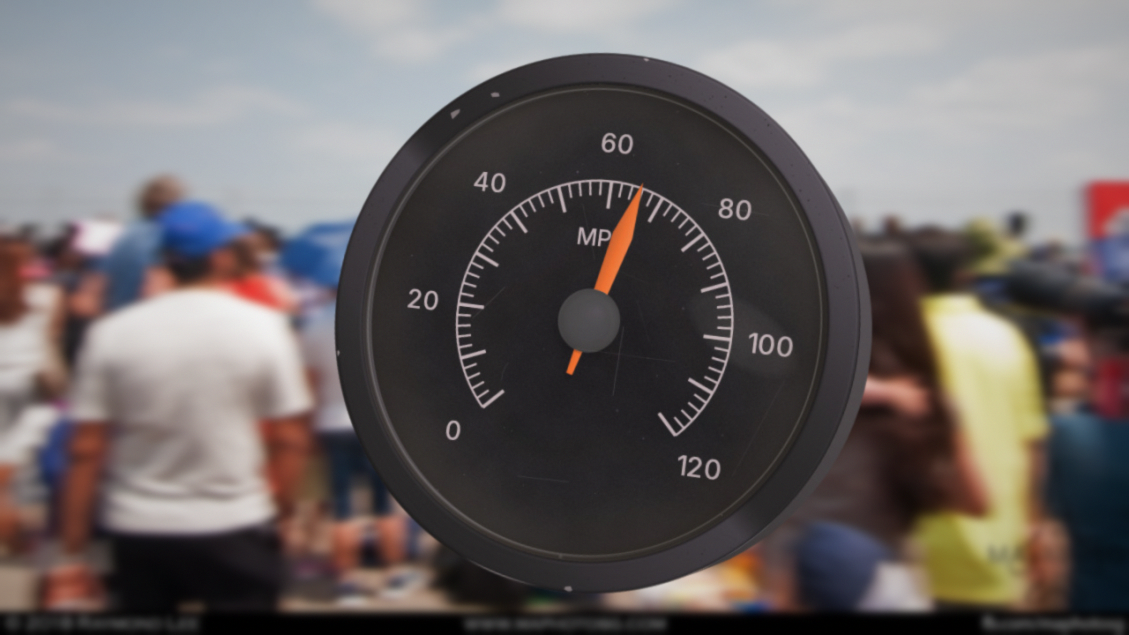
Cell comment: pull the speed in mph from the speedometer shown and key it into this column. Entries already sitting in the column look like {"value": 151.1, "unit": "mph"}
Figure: {"value": 66, "unit": "mph"}
